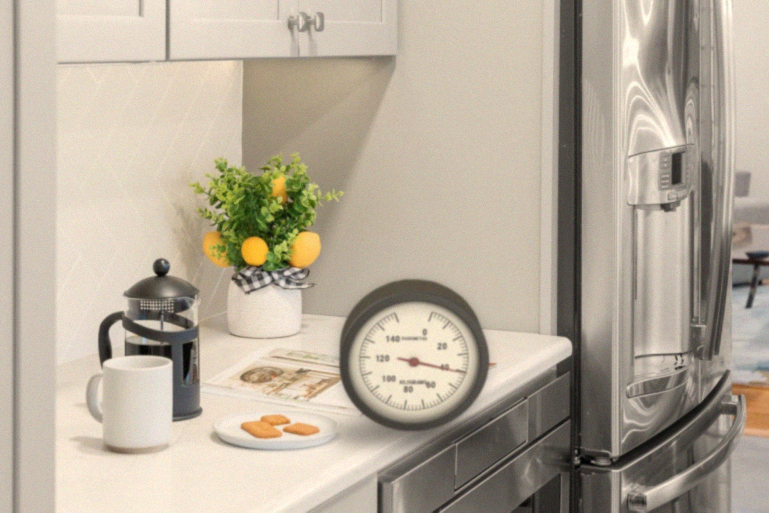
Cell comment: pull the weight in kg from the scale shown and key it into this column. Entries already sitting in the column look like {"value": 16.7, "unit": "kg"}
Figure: {"value": 40, "unit": "kg"}
